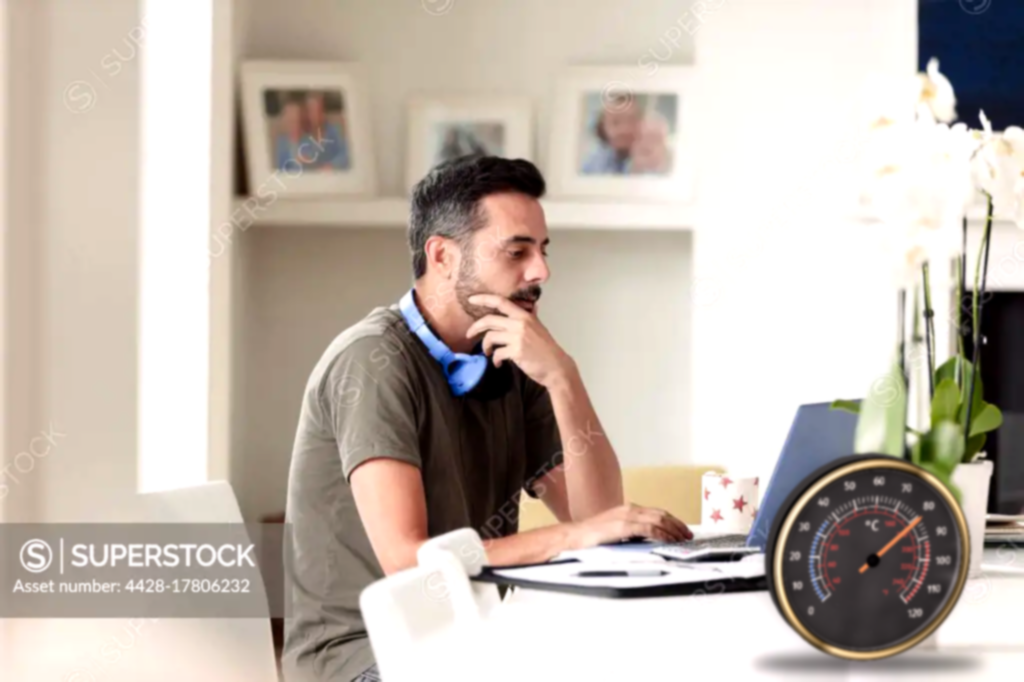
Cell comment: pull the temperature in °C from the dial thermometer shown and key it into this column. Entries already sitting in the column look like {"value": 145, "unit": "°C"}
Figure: {"value": 80, "unit": "°C"}
